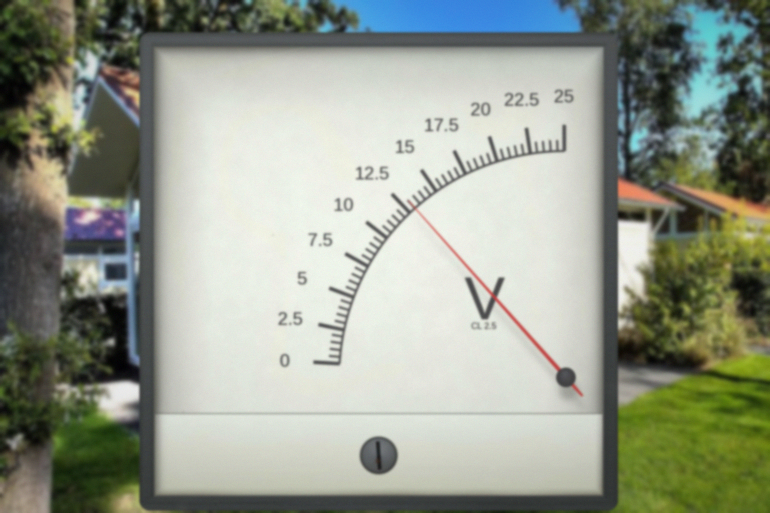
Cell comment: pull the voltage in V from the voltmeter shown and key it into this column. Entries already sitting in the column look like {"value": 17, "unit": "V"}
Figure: {"value": 13, "unit": "V"}
